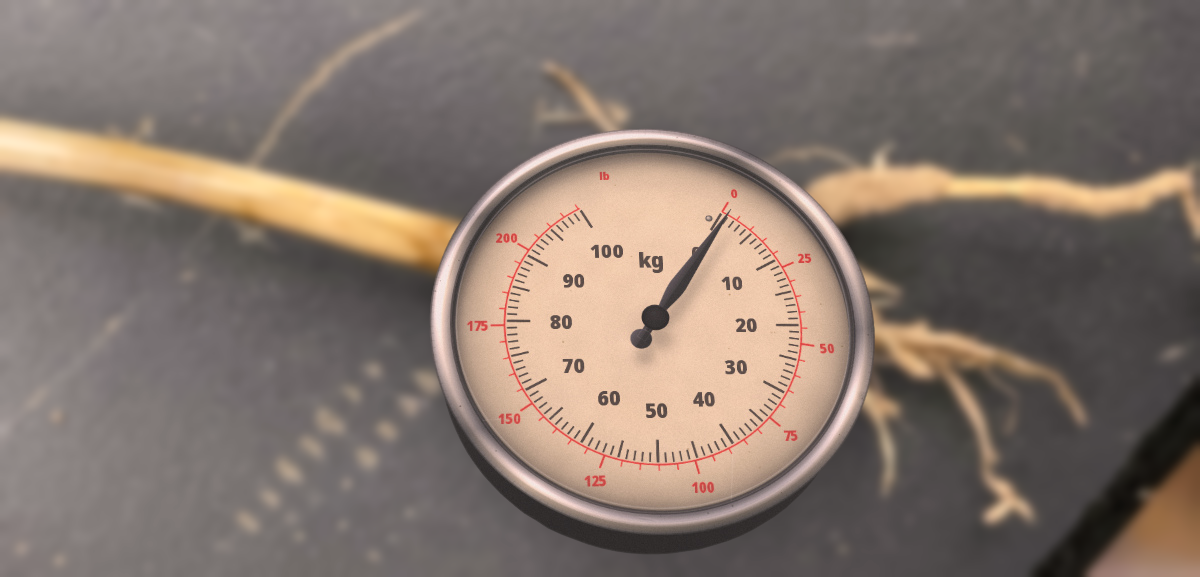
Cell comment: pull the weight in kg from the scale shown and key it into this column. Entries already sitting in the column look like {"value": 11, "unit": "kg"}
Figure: {"value": 1, "unit": "kg"}
